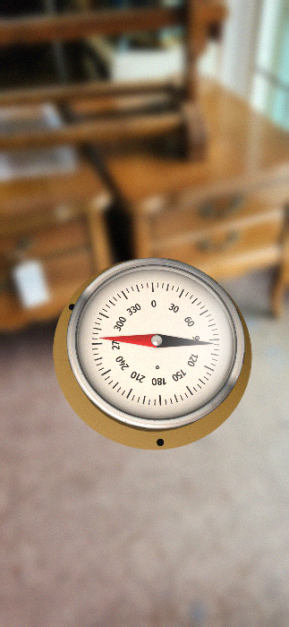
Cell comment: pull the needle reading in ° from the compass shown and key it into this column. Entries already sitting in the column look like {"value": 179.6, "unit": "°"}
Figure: {"value": 275, "unit": "°"}
